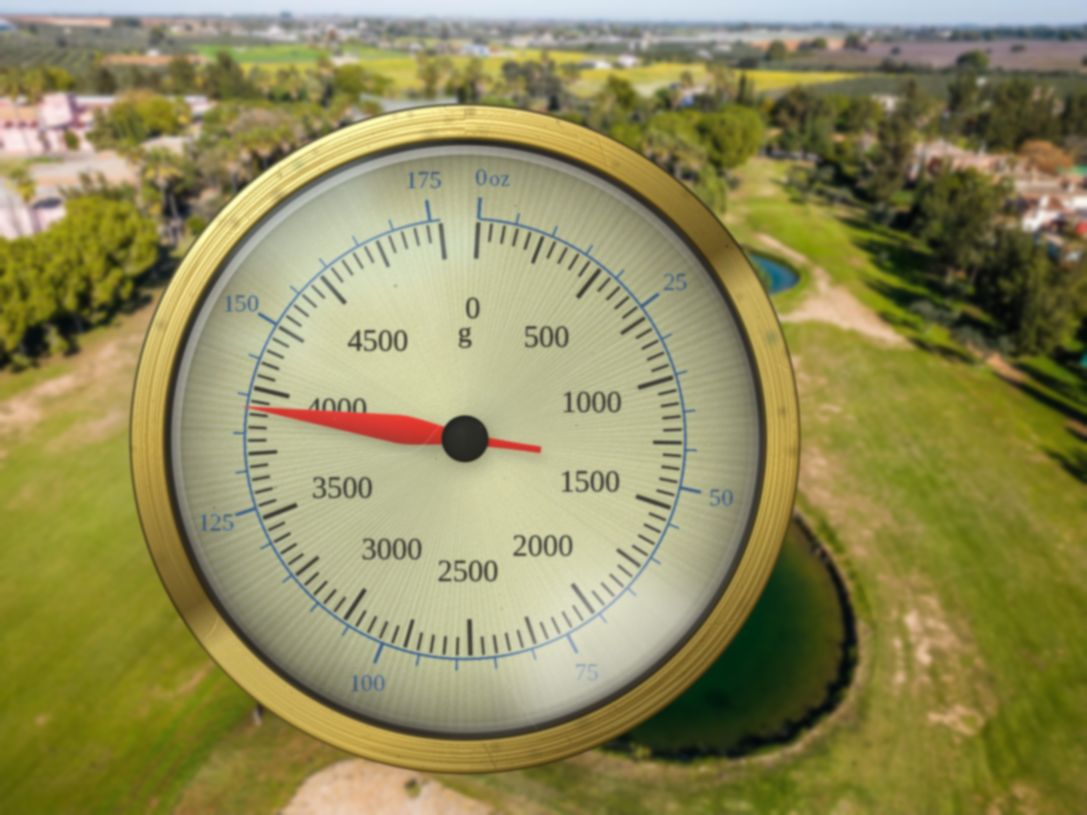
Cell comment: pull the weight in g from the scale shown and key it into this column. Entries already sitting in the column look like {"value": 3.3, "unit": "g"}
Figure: {"value": 3925, "unit": "g"}
